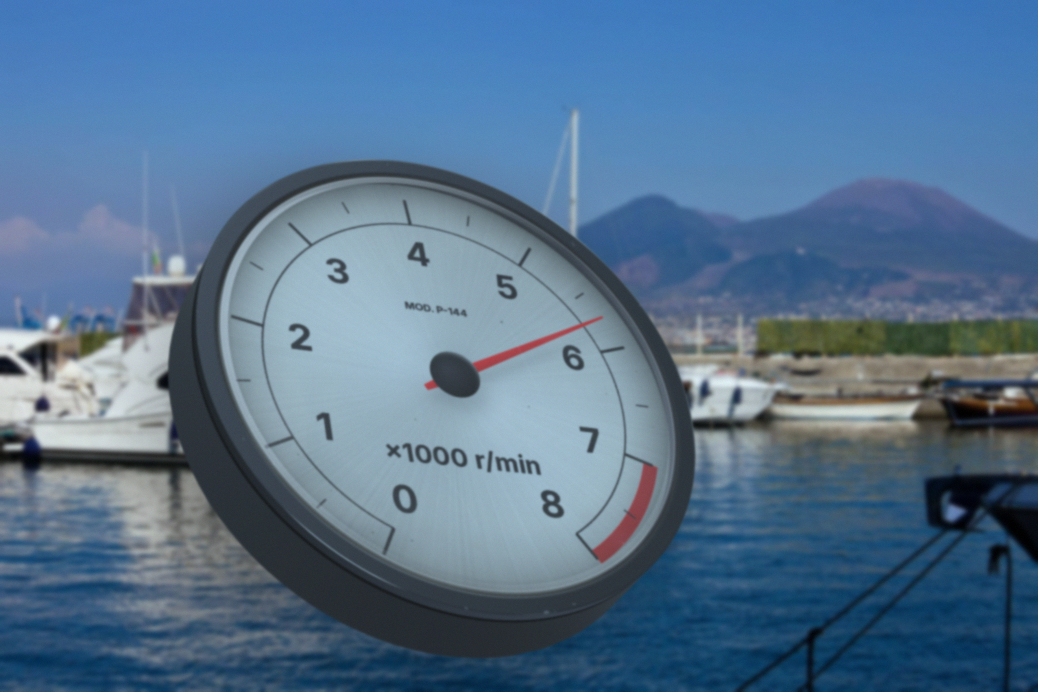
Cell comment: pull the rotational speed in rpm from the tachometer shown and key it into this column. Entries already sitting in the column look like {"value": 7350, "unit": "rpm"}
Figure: {"value": 5750, "unit": "rpm"}
